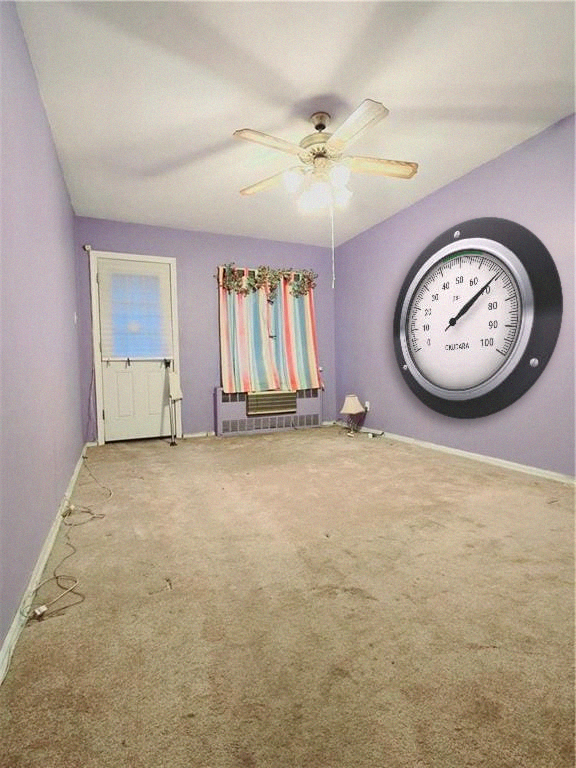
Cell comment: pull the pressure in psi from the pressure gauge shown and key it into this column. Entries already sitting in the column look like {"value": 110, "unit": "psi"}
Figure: {"value": 70, "unit": "psi"}
